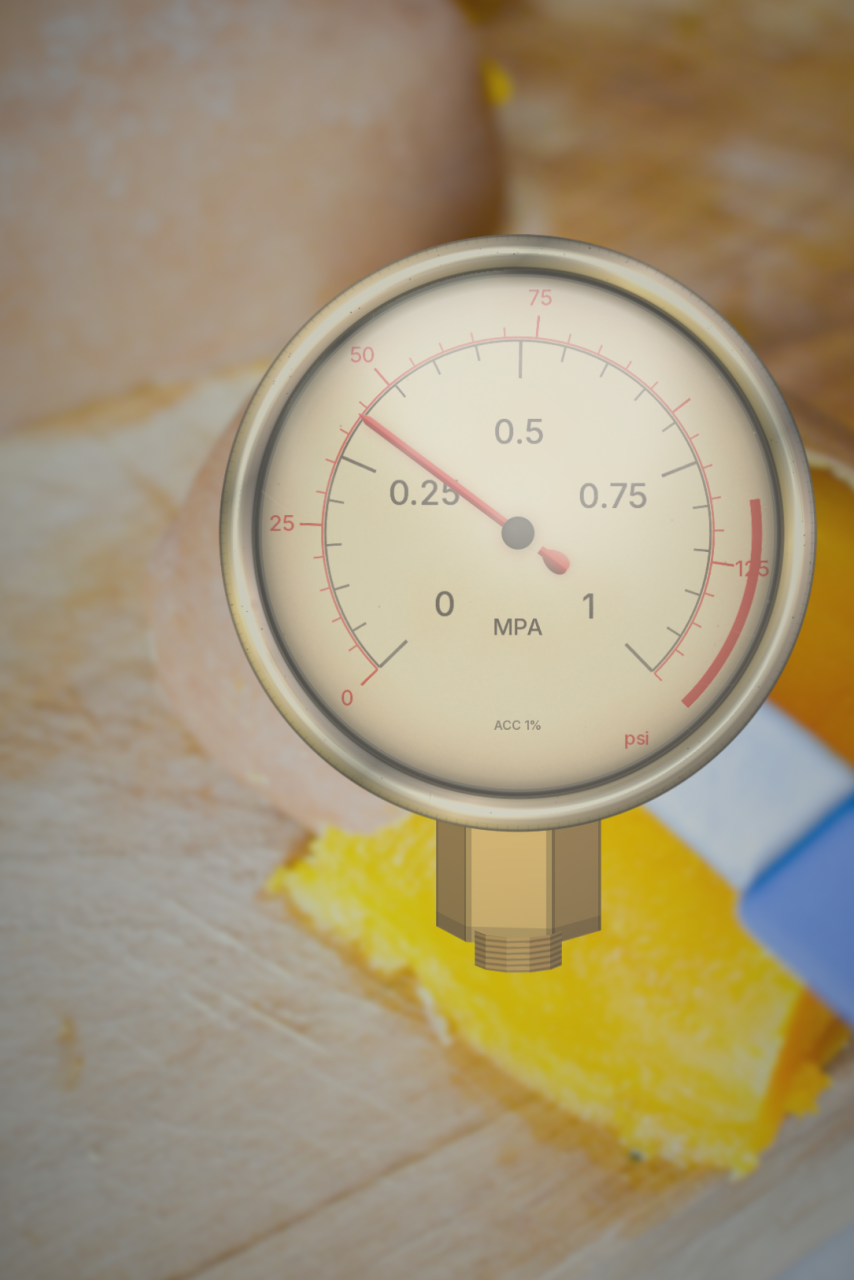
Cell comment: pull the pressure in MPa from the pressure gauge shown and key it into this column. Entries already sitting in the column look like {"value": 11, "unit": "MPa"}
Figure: {"value": 0.3, "unit": "MPa"}
